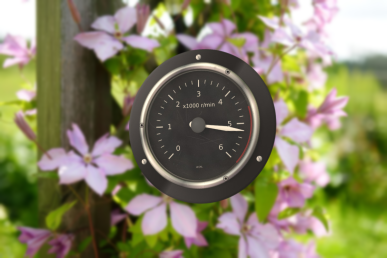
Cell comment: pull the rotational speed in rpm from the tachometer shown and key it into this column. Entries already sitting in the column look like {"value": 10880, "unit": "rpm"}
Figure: {"value": 5200, "unit": "rpm"}
